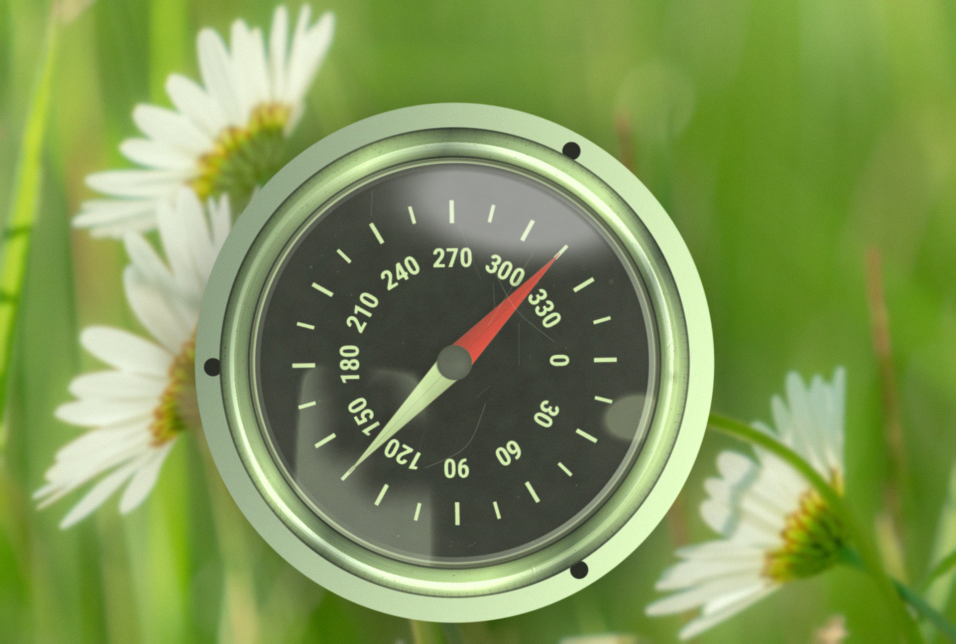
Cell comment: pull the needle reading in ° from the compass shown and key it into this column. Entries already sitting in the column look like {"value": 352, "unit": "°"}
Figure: {"value": 315, "unit": "°"}
